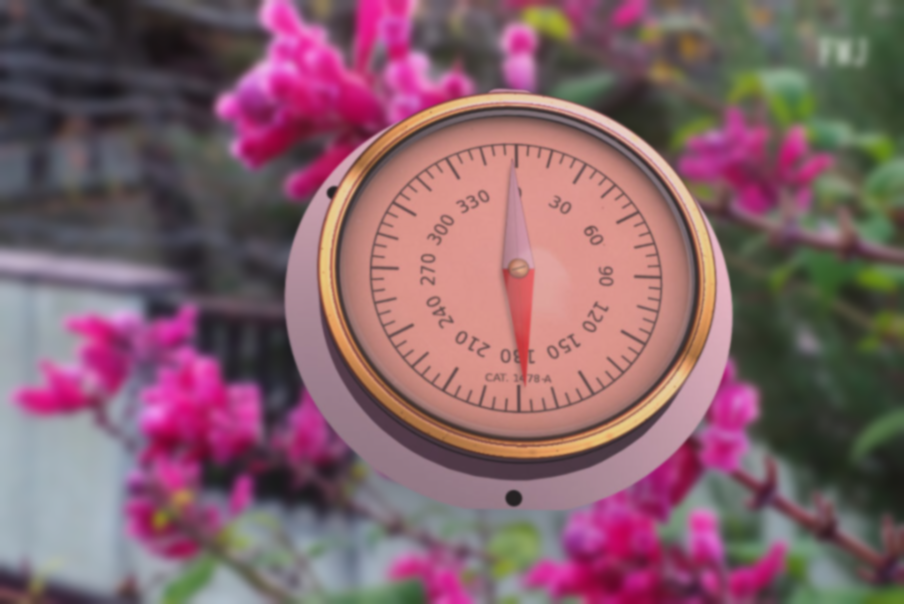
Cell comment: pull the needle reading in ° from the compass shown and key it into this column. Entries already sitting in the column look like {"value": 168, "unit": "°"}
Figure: {"value": 177.5, "unit": "°"}
